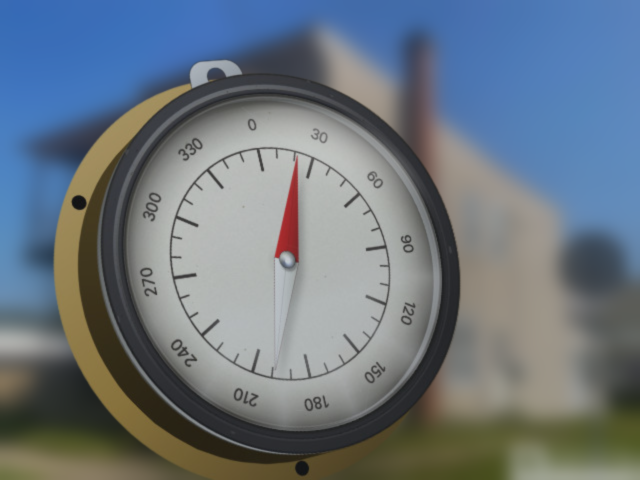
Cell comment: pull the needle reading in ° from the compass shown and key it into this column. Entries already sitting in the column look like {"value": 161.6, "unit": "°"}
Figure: {"value": 20, "unit": "°"}
